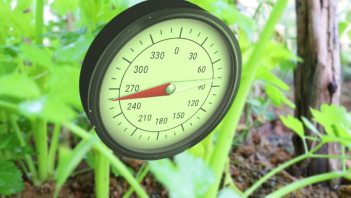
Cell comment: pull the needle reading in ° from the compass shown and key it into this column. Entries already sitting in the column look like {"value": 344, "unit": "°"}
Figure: {"value": 260, "unit": "°"}
